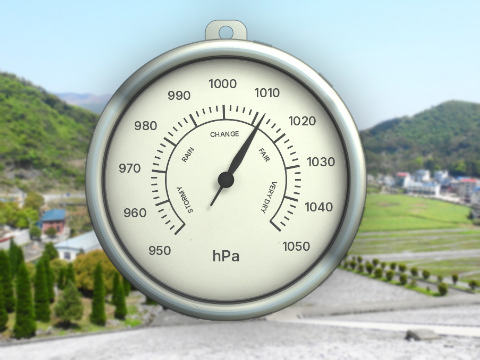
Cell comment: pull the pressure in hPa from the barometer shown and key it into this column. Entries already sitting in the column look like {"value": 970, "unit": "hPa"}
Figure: {"value": 1012, "unit": "hPa"}
